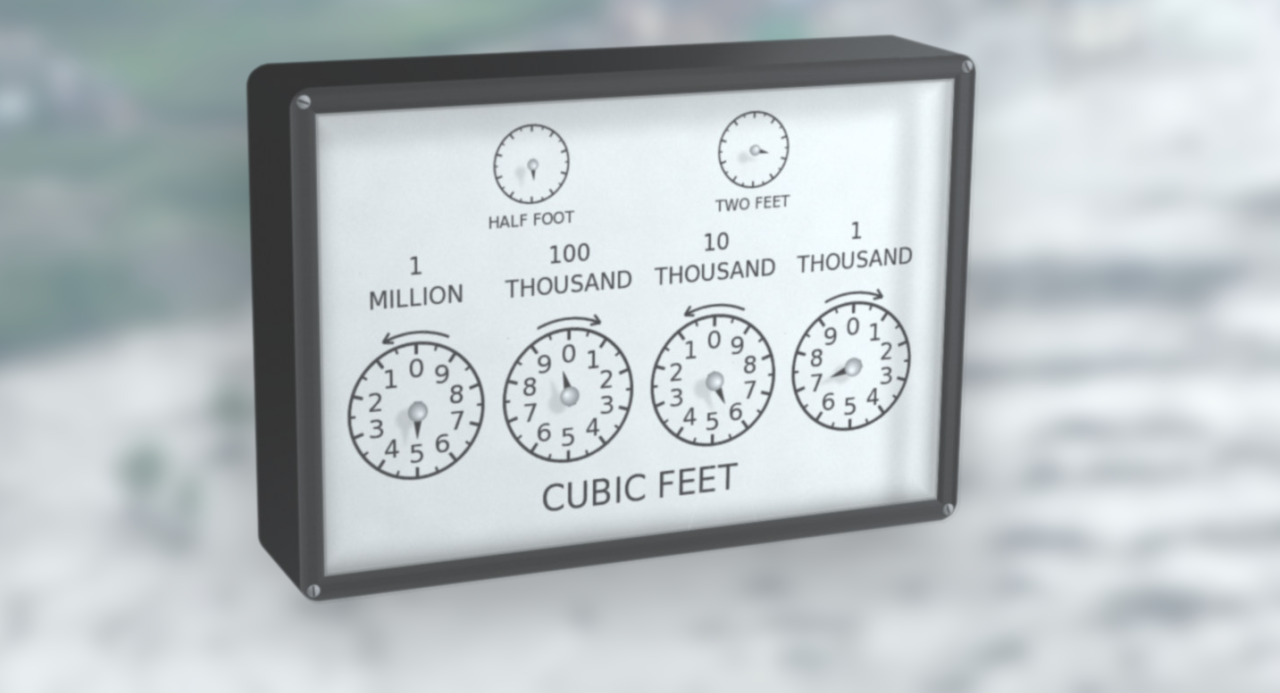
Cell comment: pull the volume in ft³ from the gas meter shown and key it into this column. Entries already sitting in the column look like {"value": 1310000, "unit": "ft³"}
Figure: {"value": 495700, "unit": "ft³"}
